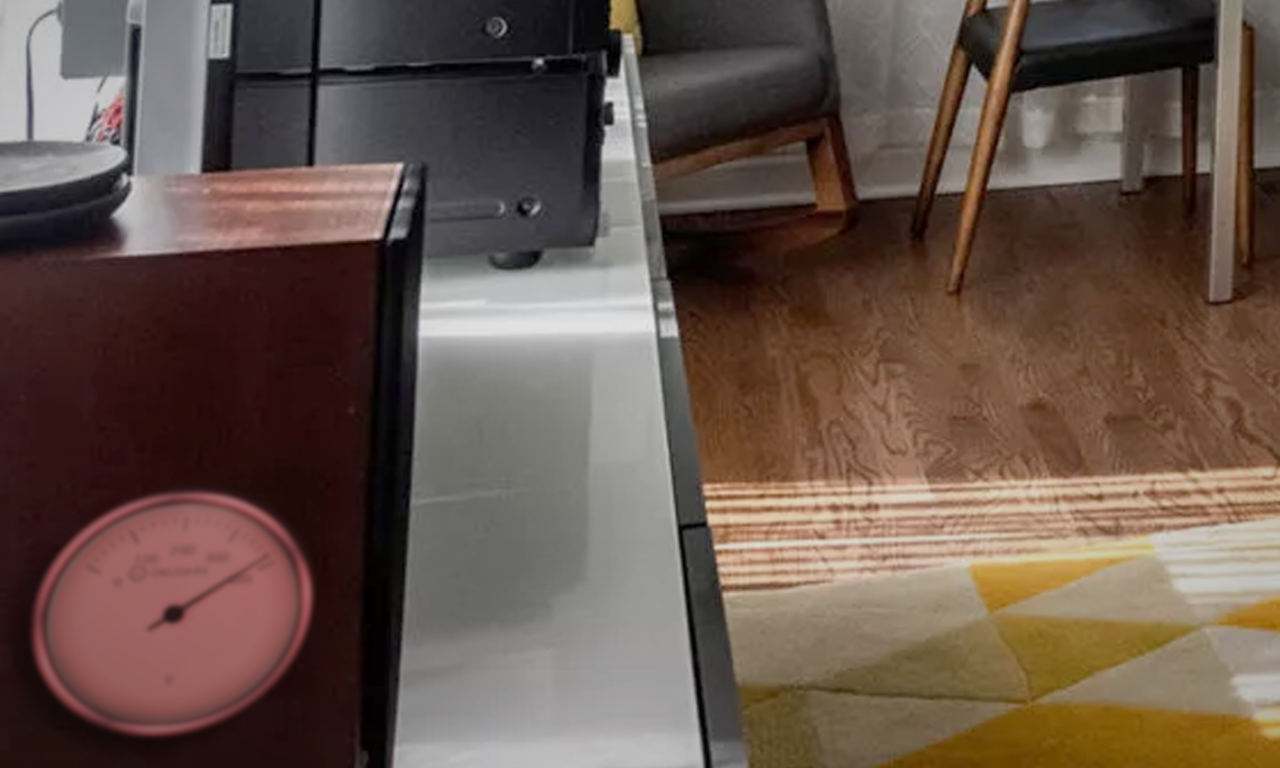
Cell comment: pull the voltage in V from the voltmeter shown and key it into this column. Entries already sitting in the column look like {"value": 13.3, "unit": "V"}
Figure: {"value": 380, "unit": "V"}
